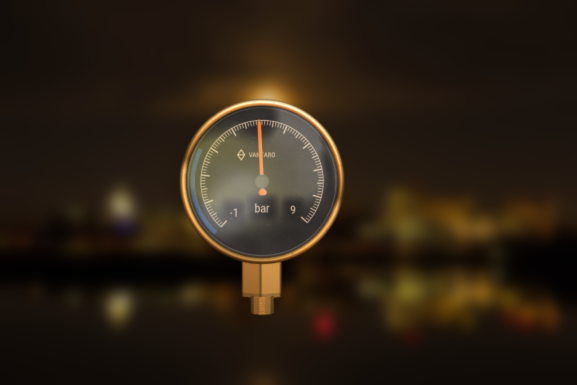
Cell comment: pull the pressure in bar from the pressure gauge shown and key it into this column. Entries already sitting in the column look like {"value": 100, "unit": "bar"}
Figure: {"value": 4, "unit": "bar"}
